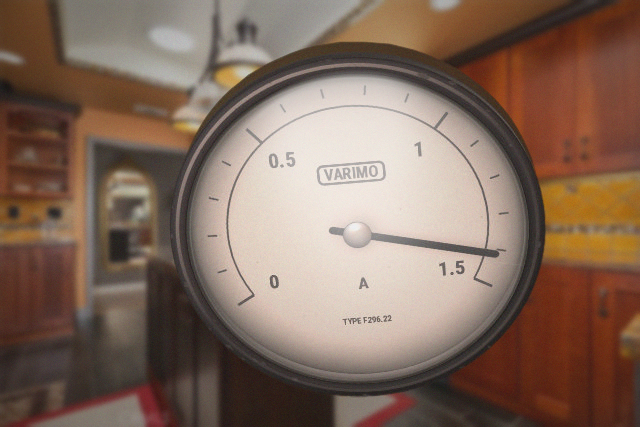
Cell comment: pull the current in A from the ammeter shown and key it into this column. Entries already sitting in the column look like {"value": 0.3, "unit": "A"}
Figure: {"value": 1.4, "unit": "A"}
